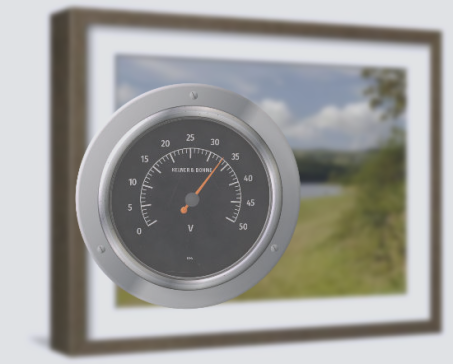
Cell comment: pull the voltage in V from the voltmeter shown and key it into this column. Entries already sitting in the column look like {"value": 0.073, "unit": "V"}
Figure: {"value": 33, "unit": "V"}
